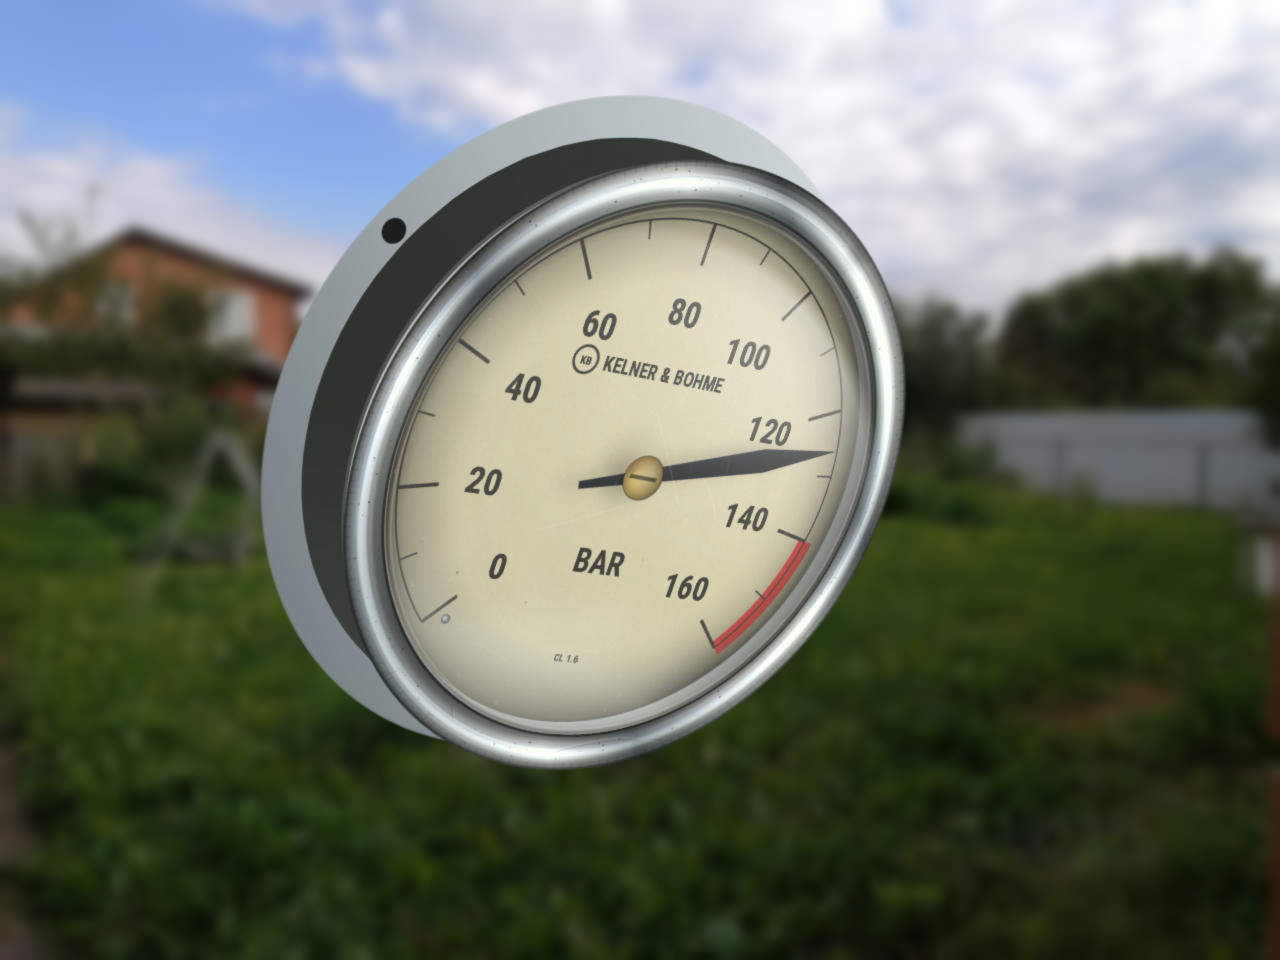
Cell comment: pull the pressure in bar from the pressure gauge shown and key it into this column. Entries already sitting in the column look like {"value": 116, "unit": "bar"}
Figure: {"value": 125, "unit": "bar"}
